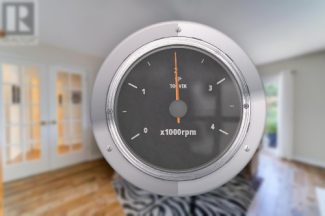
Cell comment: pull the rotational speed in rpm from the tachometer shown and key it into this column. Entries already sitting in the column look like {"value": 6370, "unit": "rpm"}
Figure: {"value": 2000, "unit": "rpm"}
